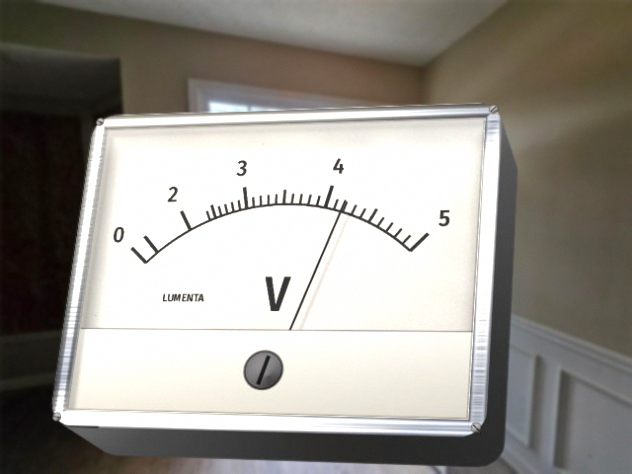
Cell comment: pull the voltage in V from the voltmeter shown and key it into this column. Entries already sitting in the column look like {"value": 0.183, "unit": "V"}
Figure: {"value": 4.2, "unit": "V"}
